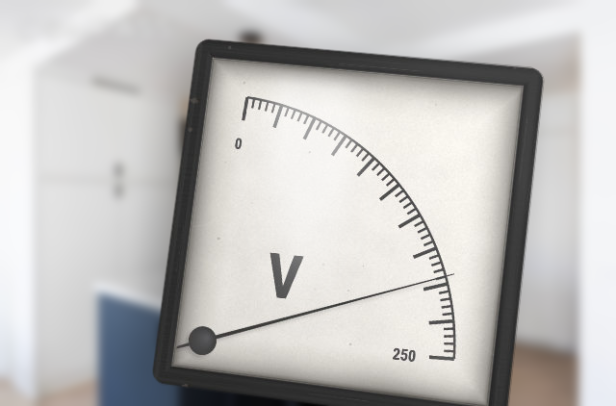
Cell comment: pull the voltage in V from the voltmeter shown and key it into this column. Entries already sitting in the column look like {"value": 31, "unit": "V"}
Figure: {"value": 195, "unit": "V"}
